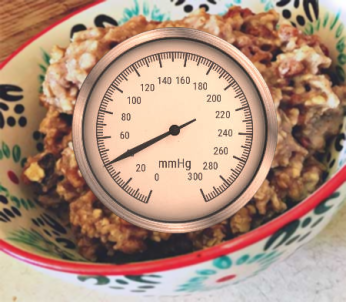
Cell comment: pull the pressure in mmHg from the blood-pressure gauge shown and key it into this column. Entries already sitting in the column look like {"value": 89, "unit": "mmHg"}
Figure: {"value": 40, "unit": "mmHg"}
